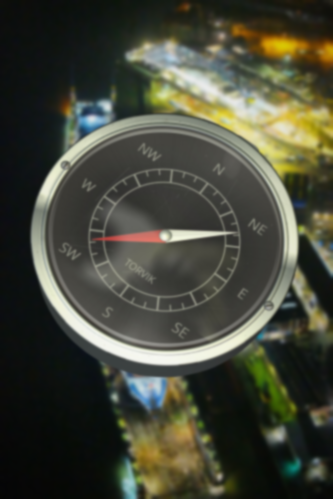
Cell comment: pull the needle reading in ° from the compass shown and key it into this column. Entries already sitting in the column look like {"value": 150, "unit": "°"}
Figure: {"value": 230, "unit": "°"}
